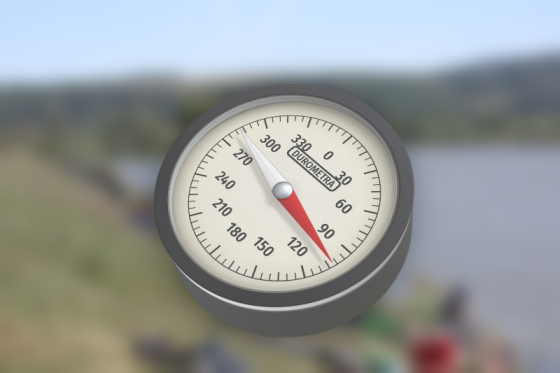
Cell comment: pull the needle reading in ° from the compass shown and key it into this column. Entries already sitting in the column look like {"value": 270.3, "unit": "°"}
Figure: {"value": 102.5, "unit": "°"}
